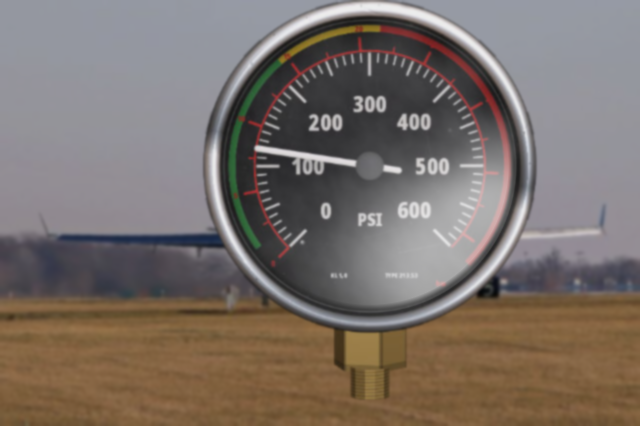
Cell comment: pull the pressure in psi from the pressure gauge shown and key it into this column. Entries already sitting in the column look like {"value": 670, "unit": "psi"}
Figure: {"value": 120, "unit": "psi"}
